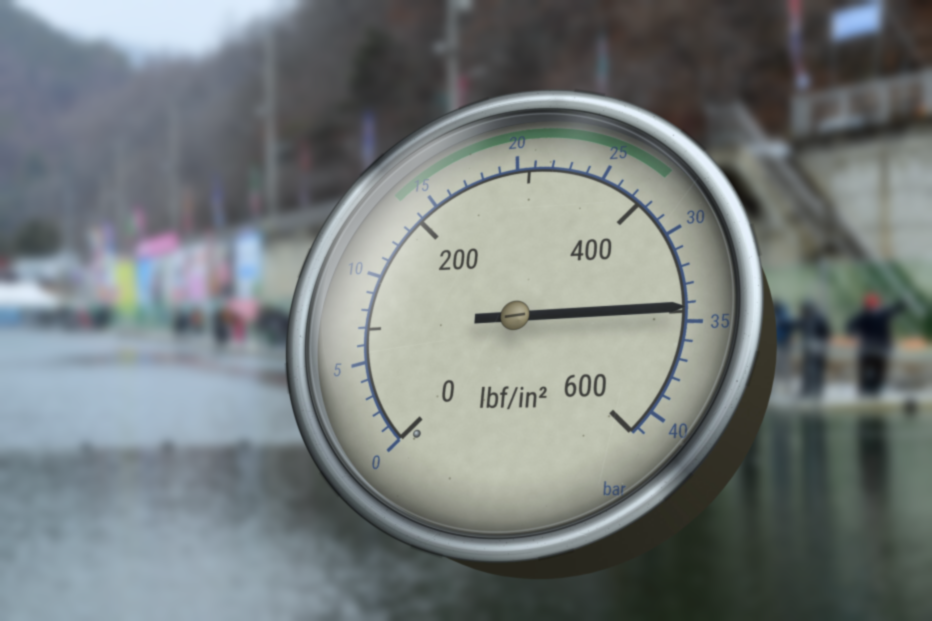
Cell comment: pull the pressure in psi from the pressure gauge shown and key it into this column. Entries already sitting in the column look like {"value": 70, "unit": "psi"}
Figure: {"value": 500, "unit": "psi"}
